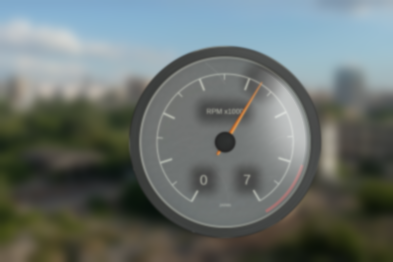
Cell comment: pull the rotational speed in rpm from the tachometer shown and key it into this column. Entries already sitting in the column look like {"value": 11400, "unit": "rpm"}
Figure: {"value": 4250, "unit": "rpm"}
